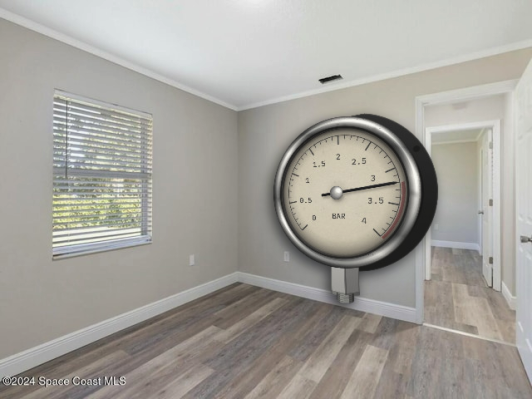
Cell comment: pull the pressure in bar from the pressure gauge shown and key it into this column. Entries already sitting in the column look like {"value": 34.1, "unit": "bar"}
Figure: {"value": 3.2, "unit": "bar"}
